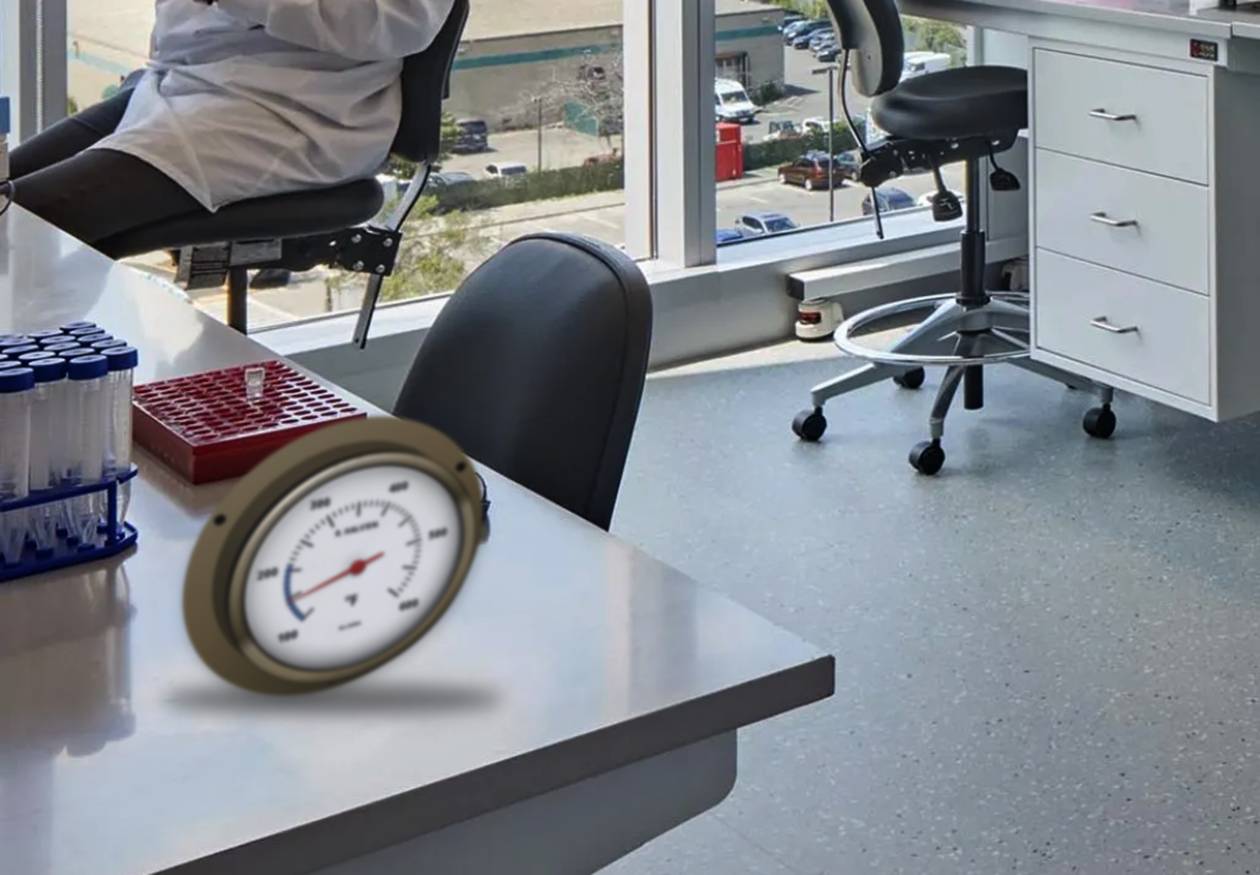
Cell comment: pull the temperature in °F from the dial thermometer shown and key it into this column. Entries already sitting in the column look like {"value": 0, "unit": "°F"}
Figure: {"value": 150, "unit": "°F"}
